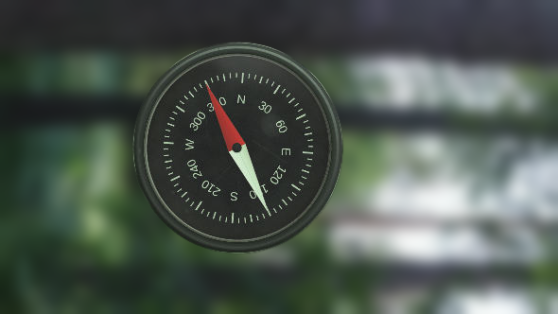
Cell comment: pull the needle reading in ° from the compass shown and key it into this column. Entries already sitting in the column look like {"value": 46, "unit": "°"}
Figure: {"value": 330, "unit": "°"}
